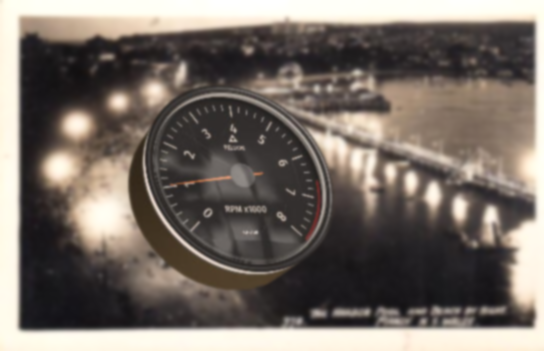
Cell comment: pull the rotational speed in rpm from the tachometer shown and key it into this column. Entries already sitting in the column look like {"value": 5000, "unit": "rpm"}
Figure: {"value": 1000, "unit": "rpm"}
